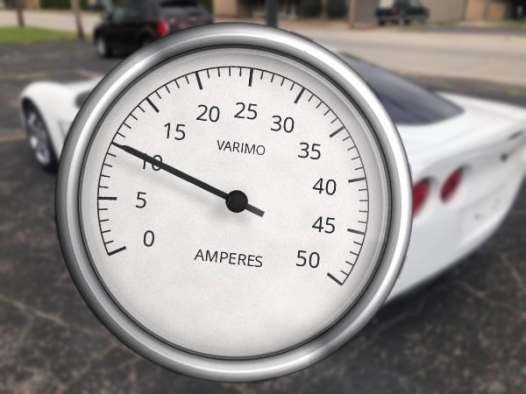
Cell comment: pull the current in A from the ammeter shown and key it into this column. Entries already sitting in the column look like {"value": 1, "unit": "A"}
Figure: {"value": 10, "unit": "A"}
